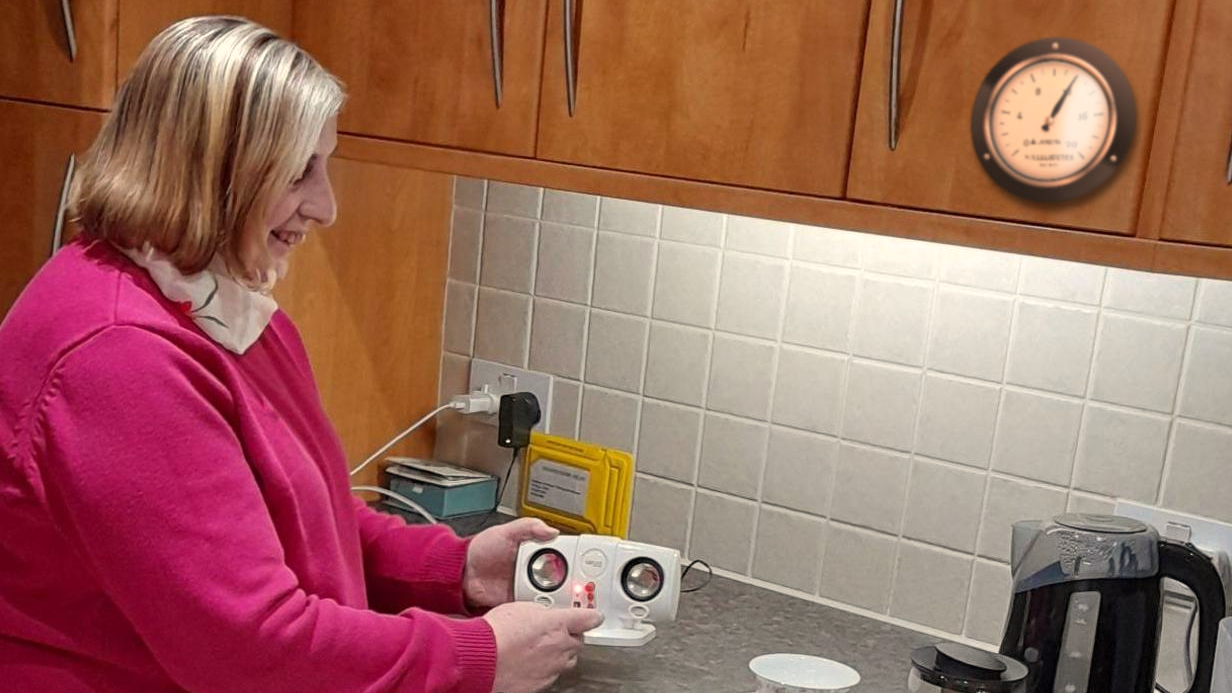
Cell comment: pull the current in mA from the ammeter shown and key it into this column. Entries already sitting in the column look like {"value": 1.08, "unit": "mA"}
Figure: {"value": 12, "unit": "mA"}
